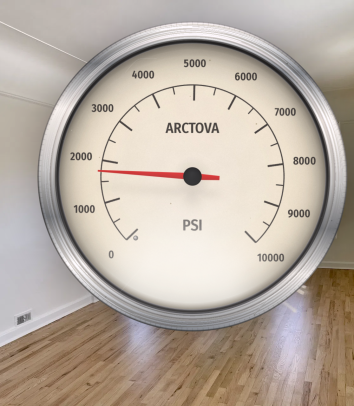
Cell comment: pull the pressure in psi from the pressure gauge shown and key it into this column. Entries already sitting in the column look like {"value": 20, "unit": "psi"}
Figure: {"value": 1750, "unit": "psi"}
